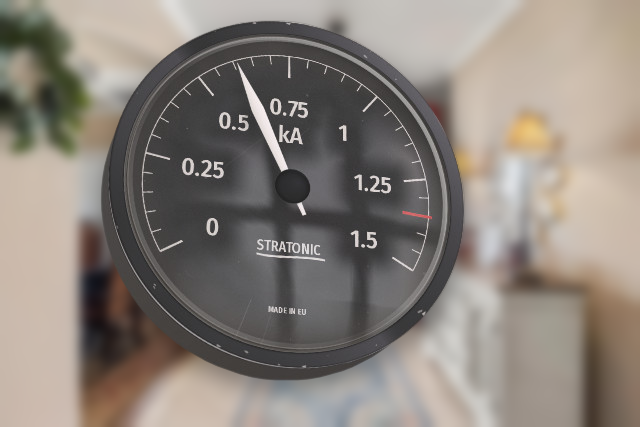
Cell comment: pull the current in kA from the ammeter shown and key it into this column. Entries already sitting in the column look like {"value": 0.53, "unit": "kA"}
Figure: {"value": 0.6, "unit": "kA"}
